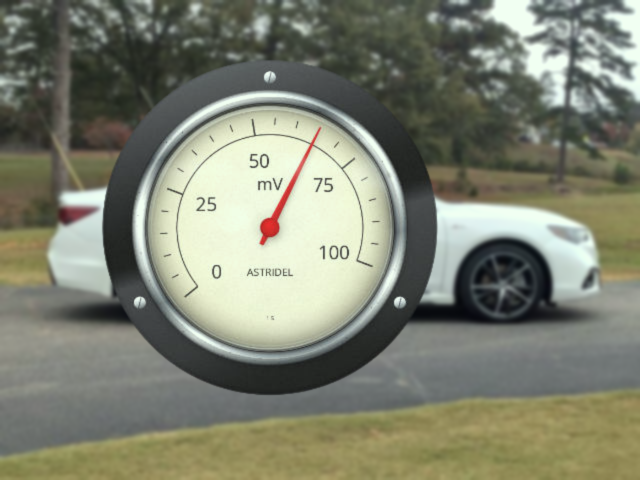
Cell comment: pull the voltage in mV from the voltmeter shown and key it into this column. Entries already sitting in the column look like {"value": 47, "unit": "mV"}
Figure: {"value": 65, "unit": "mV"}
